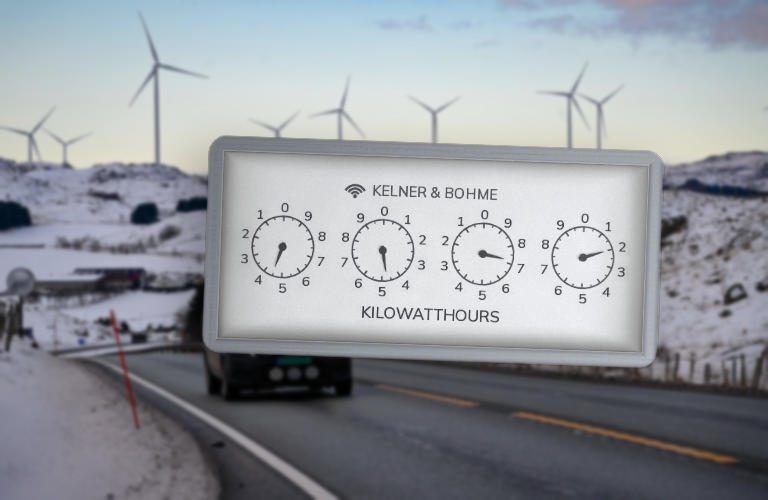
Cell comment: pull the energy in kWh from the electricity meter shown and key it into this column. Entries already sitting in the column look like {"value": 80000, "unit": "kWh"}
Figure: {"value": 4472, "unit": "kWh"}
